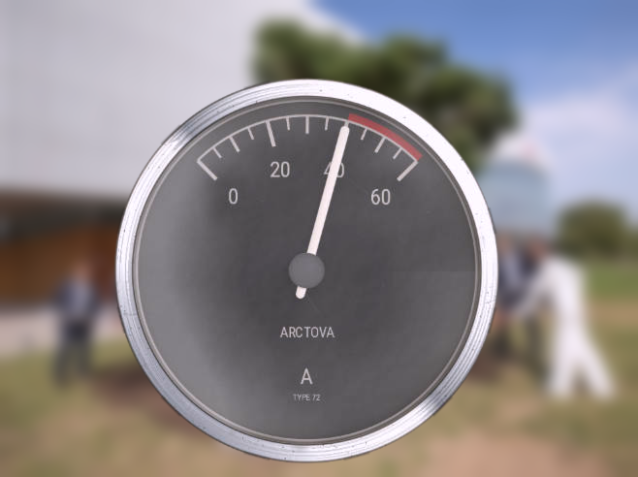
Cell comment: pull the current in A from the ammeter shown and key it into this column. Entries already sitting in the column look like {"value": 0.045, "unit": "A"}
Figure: {"value": 40, "unit": "A"}
